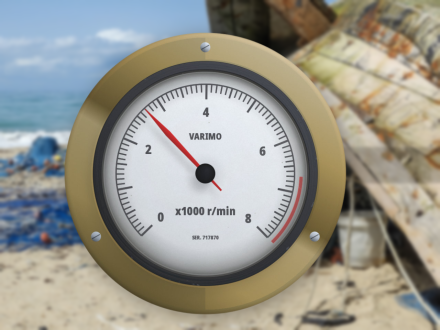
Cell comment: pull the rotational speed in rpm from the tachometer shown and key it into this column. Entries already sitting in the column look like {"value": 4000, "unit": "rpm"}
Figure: {"value": 2700, "unit": "rpm"}
